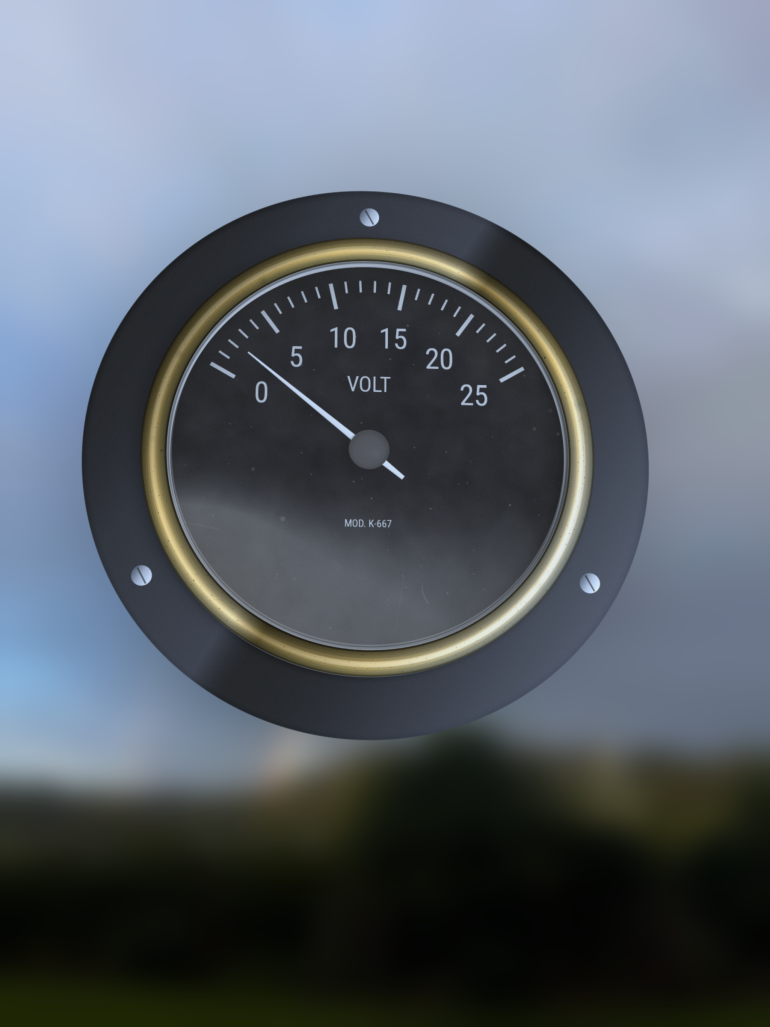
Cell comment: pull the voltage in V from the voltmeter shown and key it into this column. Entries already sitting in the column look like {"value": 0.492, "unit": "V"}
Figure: {"value": 2, "unit": "V"}
